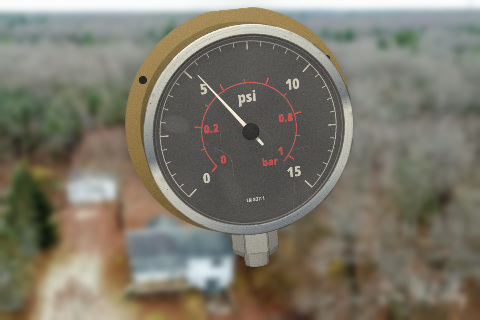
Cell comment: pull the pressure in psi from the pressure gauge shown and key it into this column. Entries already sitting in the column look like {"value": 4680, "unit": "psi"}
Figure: {"value": 5.25, "unit": "psi"}
